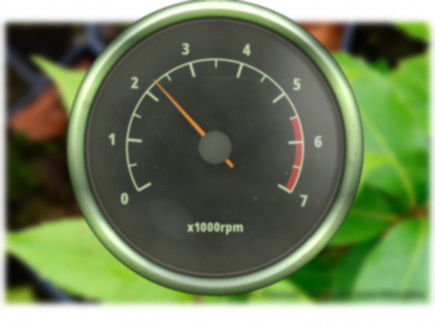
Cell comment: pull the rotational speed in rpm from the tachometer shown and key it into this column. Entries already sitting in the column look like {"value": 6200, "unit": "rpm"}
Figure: {"value": 2250, "unit": "rpm"}
